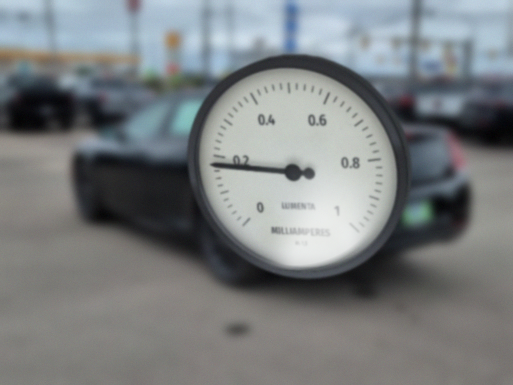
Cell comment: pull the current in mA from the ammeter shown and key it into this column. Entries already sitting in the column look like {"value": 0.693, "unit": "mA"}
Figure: {"value": 0.18, "unit": "mA"}
